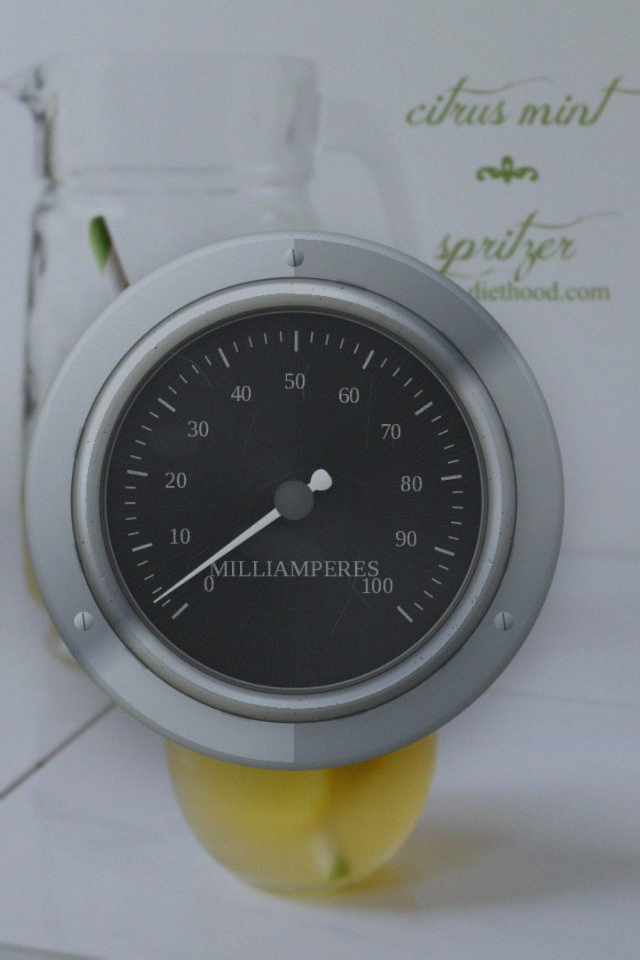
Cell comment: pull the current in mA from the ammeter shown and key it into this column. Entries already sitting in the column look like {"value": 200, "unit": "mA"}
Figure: {"value": 3, "unit": "mA"}
